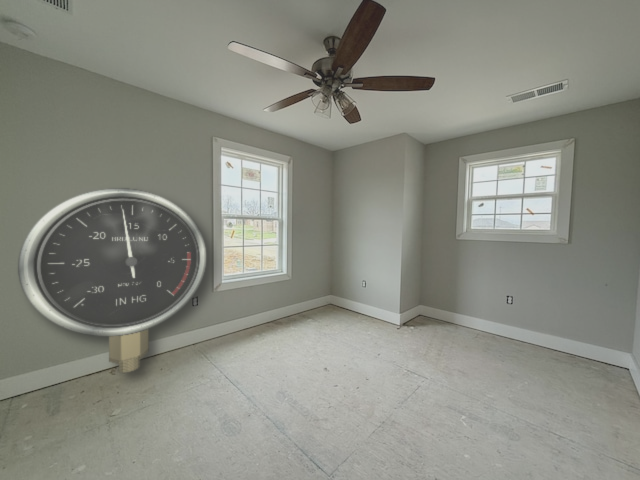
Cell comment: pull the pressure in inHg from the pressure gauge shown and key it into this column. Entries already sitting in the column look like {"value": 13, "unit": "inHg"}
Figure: {"value": -16, "unit": "inHg"}
